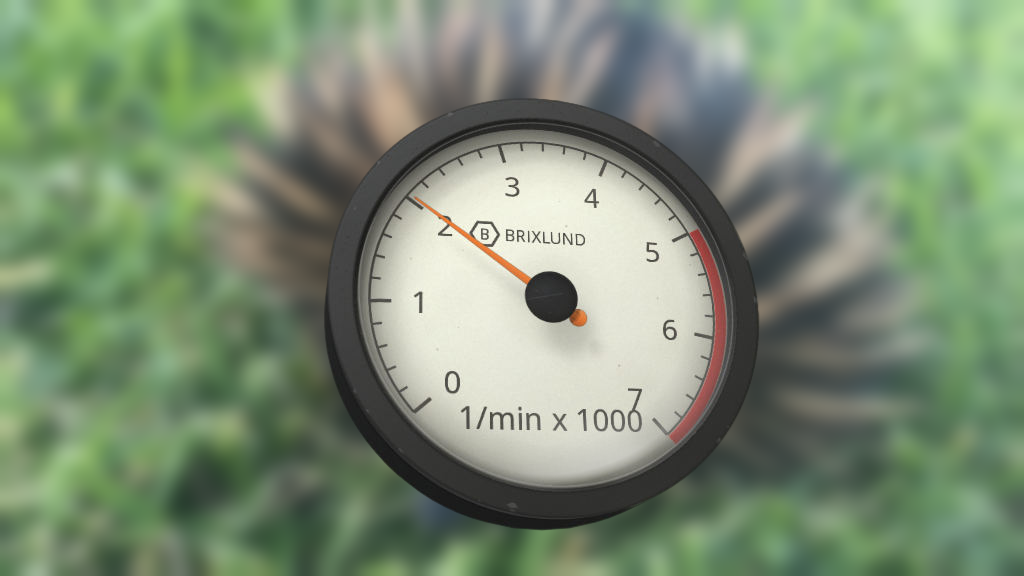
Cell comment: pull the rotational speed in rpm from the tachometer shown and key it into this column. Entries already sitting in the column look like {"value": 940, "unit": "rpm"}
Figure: {"value": 2000, "unit": "rpm"}
